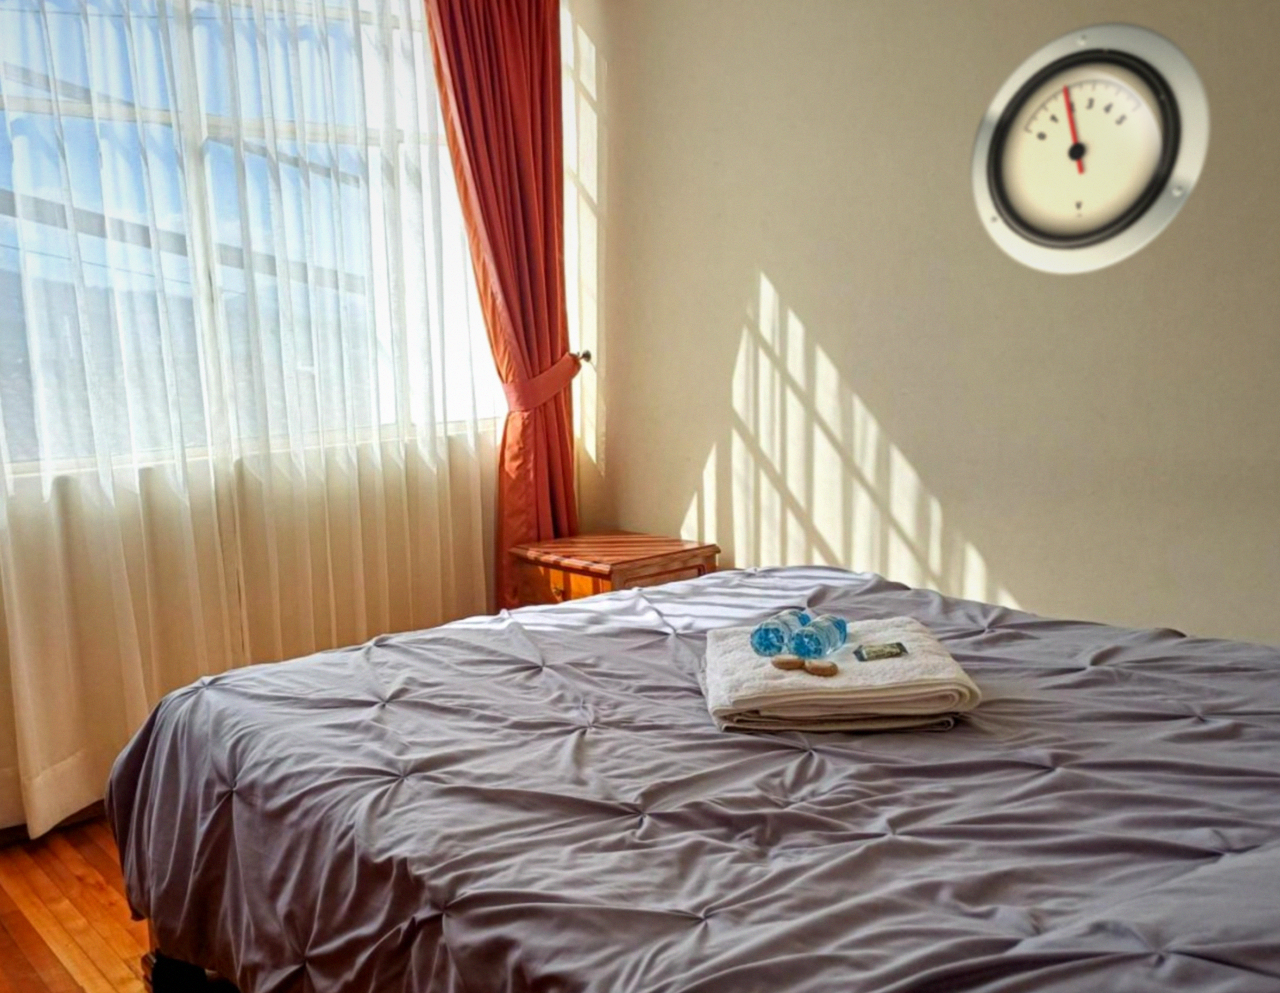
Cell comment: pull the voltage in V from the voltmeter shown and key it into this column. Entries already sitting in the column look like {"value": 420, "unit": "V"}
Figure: {"value": 2, "unit": "V"}
